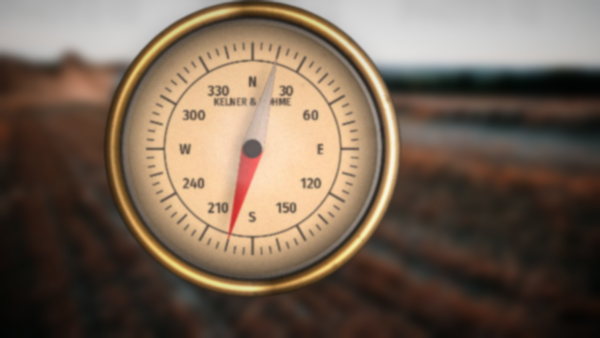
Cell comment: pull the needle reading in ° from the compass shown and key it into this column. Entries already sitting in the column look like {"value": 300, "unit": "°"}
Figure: {"value": 195, "unit": "°"}
